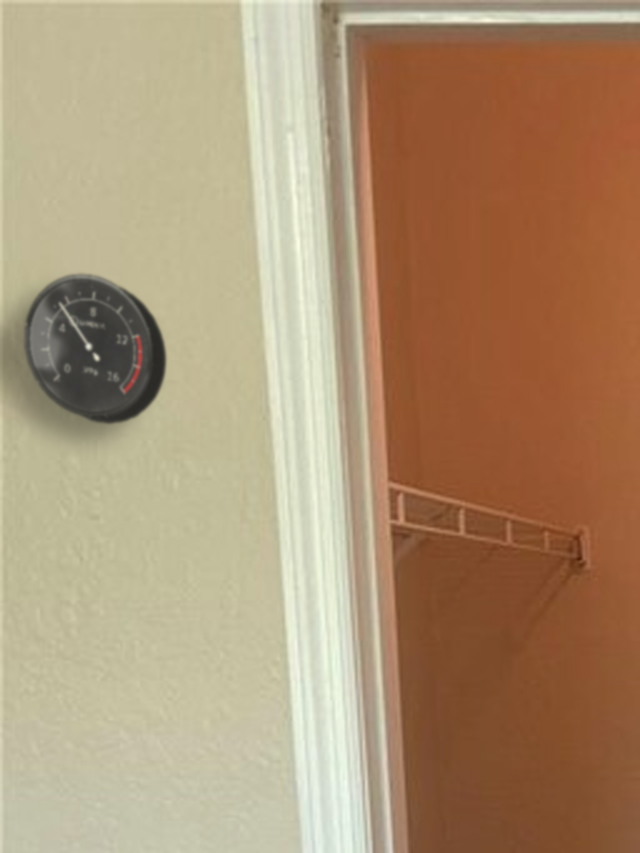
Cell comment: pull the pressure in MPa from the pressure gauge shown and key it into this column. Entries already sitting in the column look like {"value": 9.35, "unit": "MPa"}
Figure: {"value": 5.5, "unit": "MPa"}
